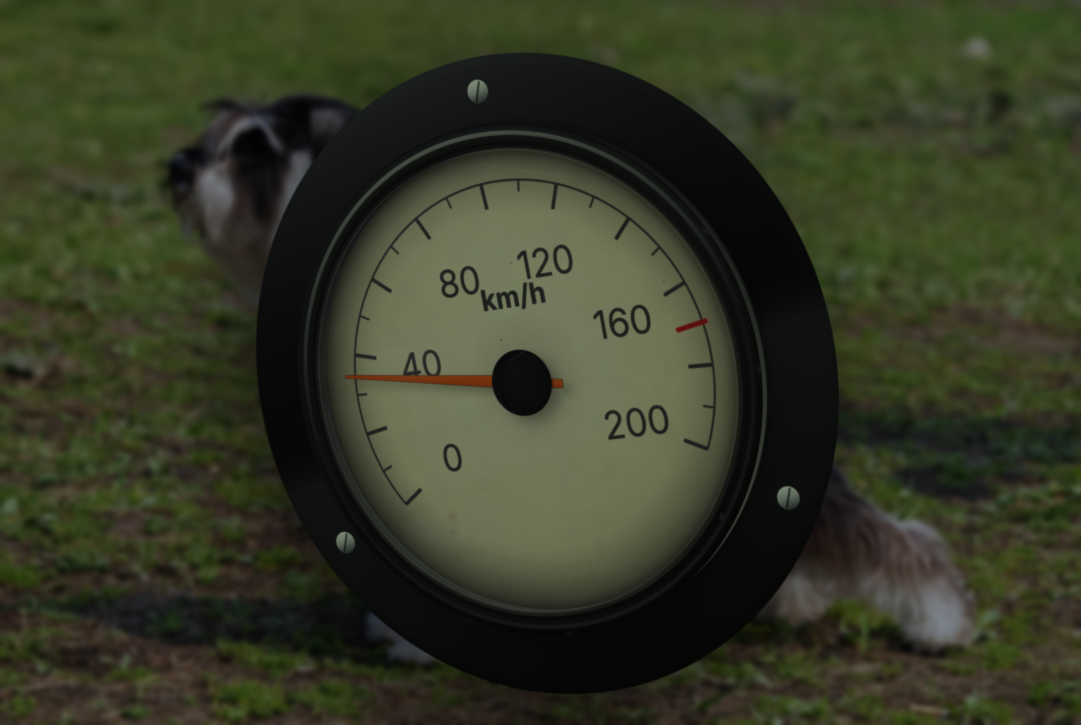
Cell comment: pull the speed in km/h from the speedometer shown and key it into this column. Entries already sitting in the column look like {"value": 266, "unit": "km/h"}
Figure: {"value": 35, "unit": "km/h"}
